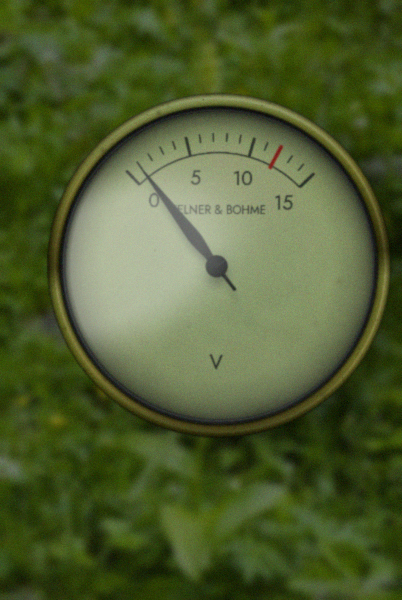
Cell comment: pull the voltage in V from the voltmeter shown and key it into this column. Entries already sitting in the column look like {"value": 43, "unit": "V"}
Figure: {"value": 1, "unit": "V"}
